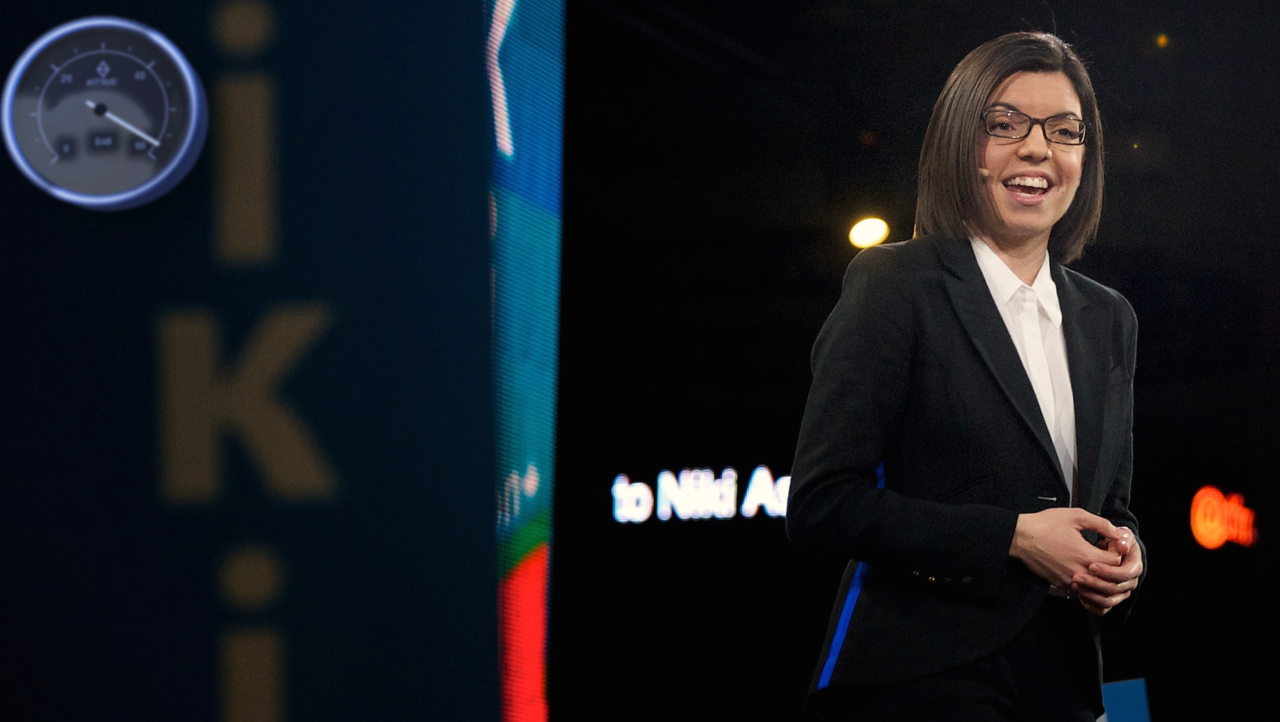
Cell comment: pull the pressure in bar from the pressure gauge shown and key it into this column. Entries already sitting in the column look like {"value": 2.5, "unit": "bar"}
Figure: {"value": 57.5, "unit": "bar"}
